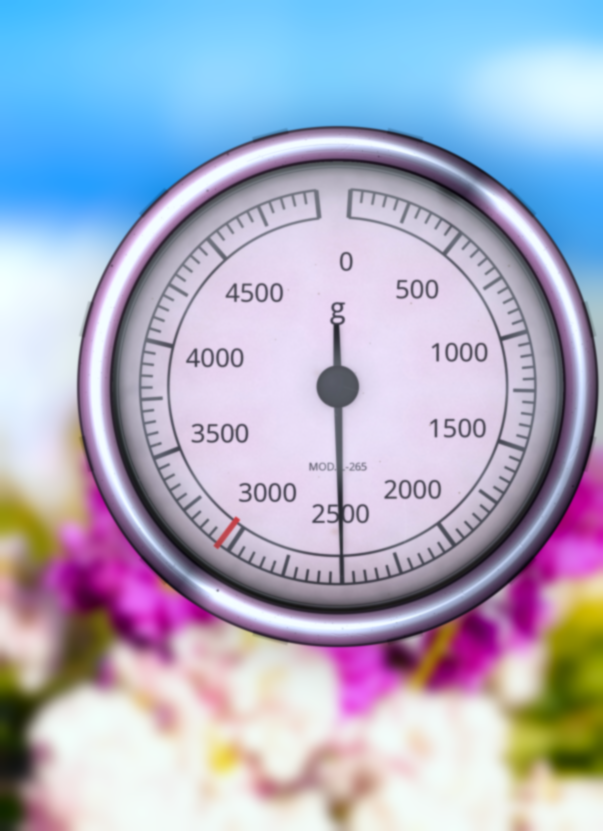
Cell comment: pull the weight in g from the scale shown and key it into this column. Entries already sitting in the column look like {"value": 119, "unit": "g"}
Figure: {"value": 2500, "unit": "g"}
